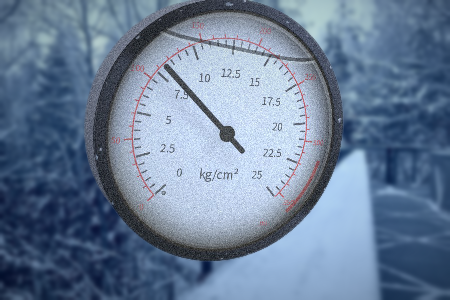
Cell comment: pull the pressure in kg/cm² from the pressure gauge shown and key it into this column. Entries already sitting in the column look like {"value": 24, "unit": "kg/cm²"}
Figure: {"value": 8, "unit": "kg/cm²"}
